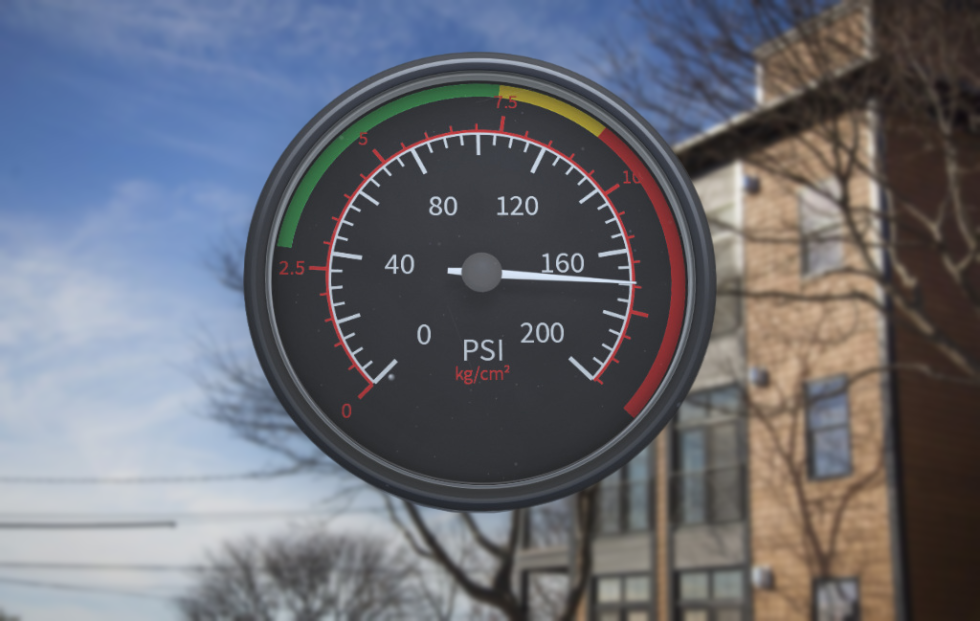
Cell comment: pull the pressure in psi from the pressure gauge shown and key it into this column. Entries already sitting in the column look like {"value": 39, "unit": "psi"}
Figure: {"value": 170, "unit": "psi"}
